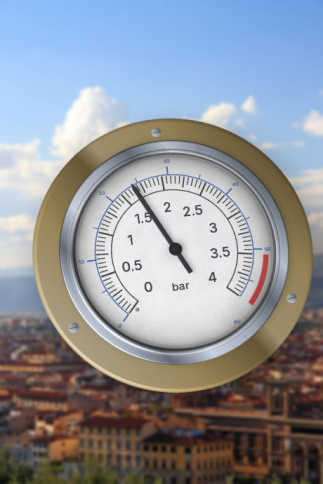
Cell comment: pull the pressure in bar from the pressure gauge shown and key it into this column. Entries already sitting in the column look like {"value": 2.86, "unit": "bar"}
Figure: {"value": 1.65, "unit": "bar"}
